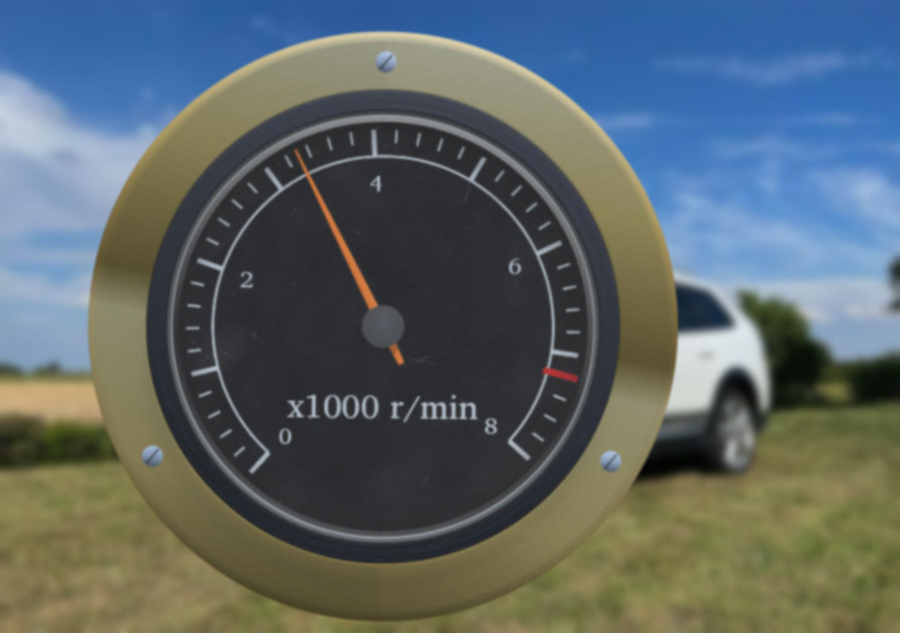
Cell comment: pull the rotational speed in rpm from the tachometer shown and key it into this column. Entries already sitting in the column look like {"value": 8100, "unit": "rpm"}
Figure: {"value": 3300, "unit": "rpm"}
